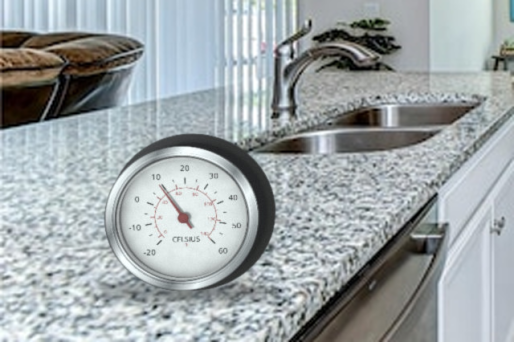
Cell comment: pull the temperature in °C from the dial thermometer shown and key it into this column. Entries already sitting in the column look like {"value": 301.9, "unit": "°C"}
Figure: {"value": 10, "unit": "°C"}
